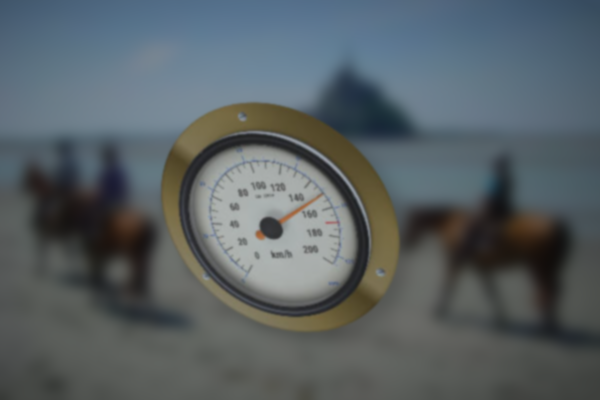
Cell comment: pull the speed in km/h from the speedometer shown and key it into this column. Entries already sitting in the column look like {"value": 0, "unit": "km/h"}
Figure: {"value": 150, "unit": "km/h"}
